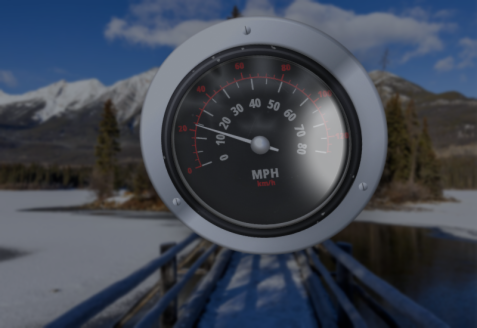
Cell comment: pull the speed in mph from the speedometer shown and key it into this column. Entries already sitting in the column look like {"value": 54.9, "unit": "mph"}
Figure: {"value": 15, "unit": "mph"}
